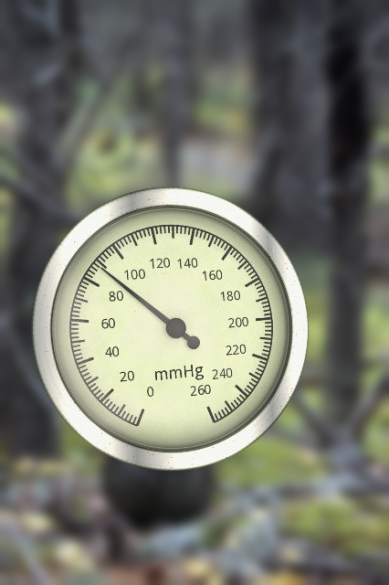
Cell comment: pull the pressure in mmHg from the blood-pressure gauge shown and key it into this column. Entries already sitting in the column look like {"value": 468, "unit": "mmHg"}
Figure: {"value": 88, "unit": "mmHg"}
